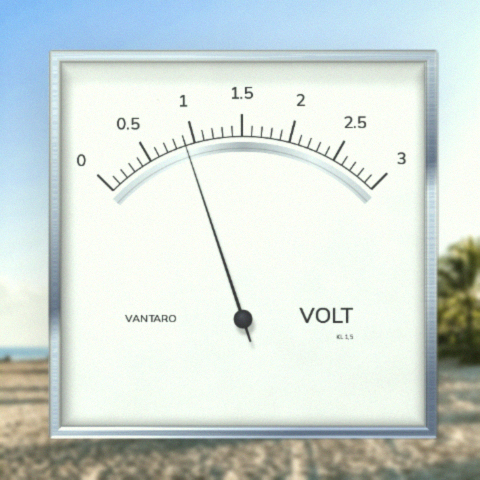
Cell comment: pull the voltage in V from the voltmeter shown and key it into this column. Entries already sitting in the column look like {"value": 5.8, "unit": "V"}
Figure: {"value": 0.9, "unit": "V"}
